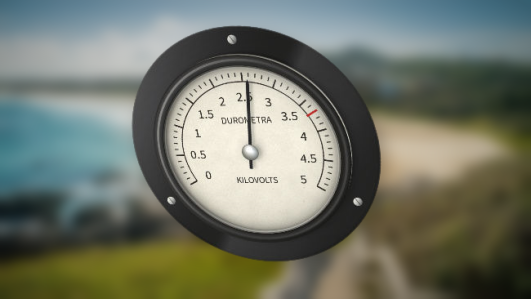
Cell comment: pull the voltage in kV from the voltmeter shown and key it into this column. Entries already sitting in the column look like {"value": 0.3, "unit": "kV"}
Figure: {"value": 2.6, "unit": "kV"}
